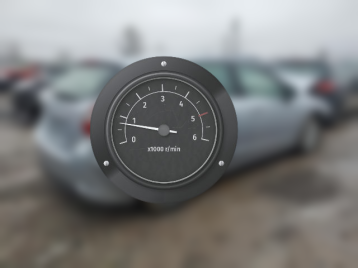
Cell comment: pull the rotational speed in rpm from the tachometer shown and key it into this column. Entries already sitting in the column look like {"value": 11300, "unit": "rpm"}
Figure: {"value": 750, "unit": "rpm"}
